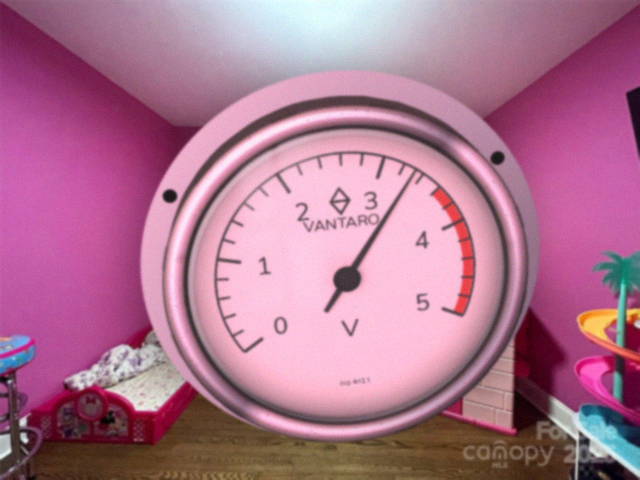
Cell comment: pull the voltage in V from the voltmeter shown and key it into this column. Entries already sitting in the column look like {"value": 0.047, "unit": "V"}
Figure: {"value": 3.3, "unit": "V"}
